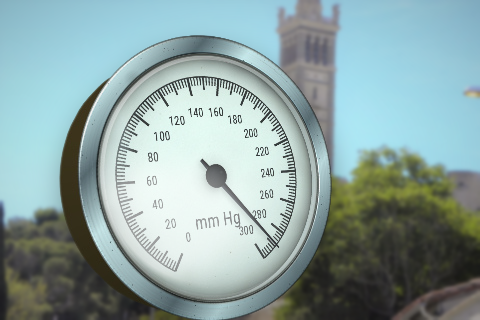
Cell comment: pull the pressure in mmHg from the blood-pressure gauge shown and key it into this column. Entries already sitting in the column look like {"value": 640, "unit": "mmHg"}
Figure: {"value": 290, "unit": "mmHg"}
